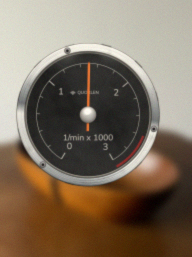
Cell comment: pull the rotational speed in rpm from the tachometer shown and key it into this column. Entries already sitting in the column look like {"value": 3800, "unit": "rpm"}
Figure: {"value": 1500, "unit": "rpm"}
